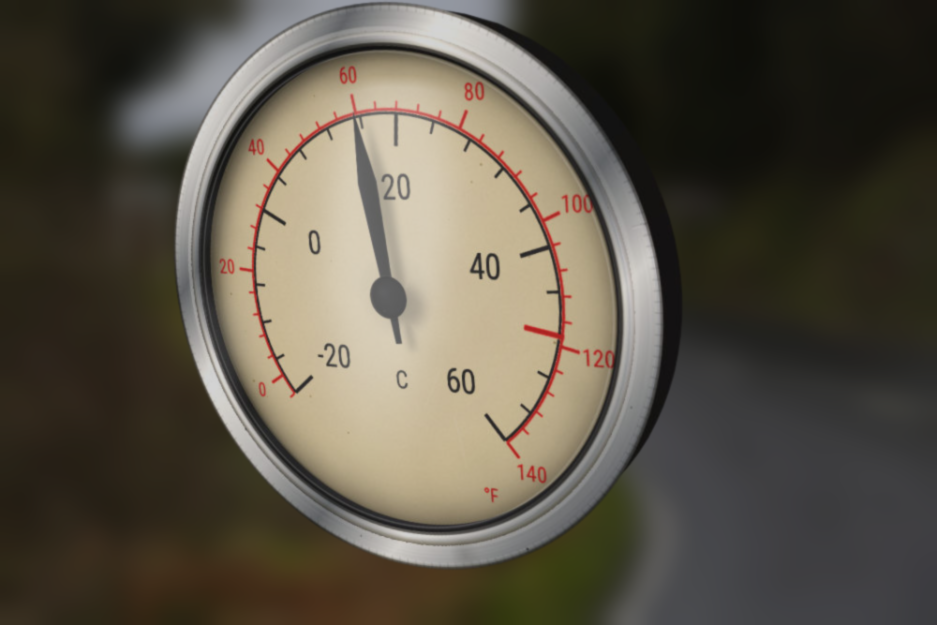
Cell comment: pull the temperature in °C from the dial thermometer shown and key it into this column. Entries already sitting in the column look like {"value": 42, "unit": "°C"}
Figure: {"value": 16, "unit": "°C"}
